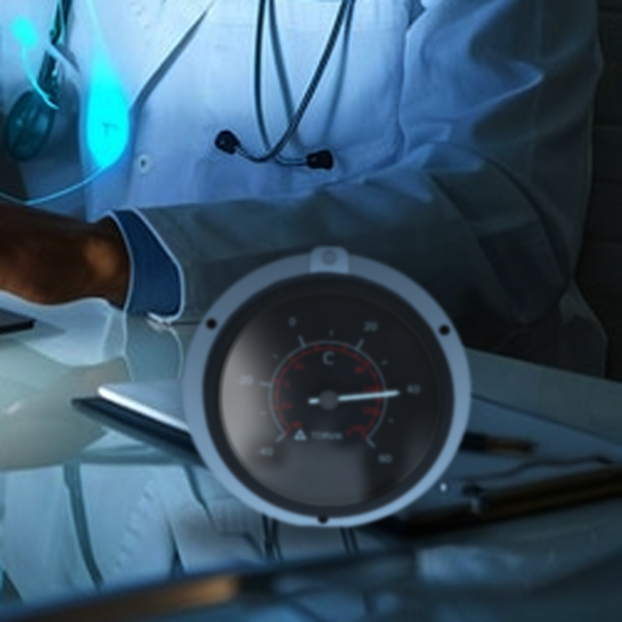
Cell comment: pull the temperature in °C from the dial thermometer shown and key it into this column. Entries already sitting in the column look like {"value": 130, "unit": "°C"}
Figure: {"value": 40, "unit": "°C"}
